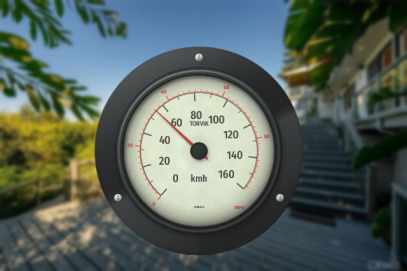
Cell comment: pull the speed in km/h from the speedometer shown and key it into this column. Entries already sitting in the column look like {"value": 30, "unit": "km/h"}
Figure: {"value": 55, "unit": "km/h"}
